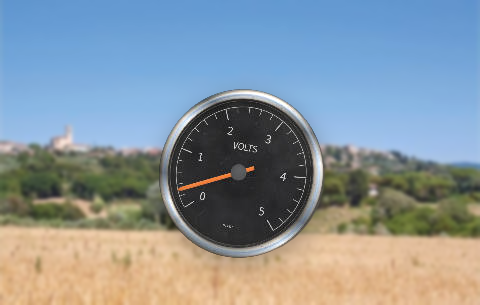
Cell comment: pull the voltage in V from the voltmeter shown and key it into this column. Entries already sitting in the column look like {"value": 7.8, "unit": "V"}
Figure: {"value": 0.3, "unit": "V"}
